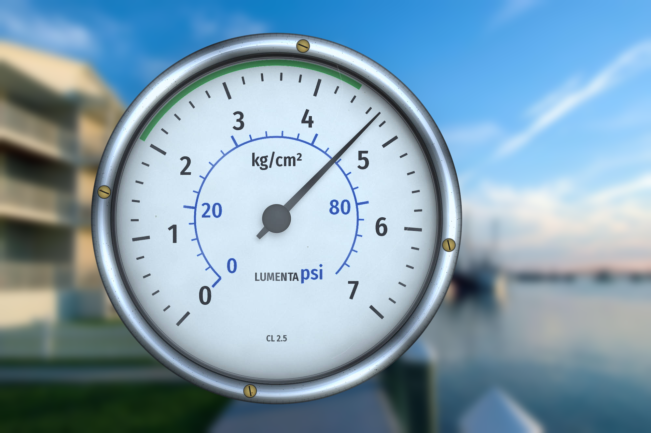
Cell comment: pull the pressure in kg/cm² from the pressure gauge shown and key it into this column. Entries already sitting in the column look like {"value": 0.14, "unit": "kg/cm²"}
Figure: {"value": 4.7, "unit": "kg/cm²"}
